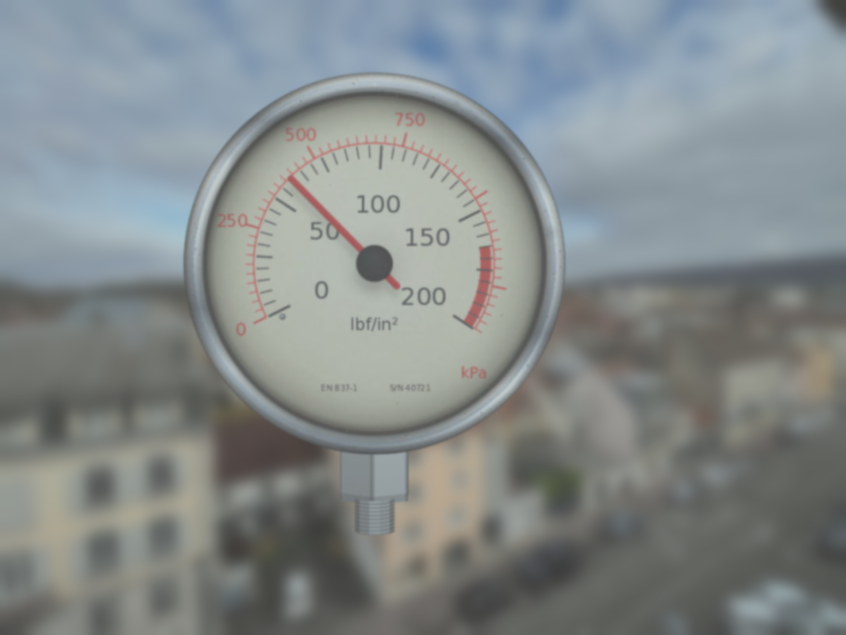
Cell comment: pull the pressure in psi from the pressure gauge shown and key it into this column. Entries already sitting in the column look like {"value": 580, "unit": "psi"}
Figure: {"value": 60, "unit": "psi"}
